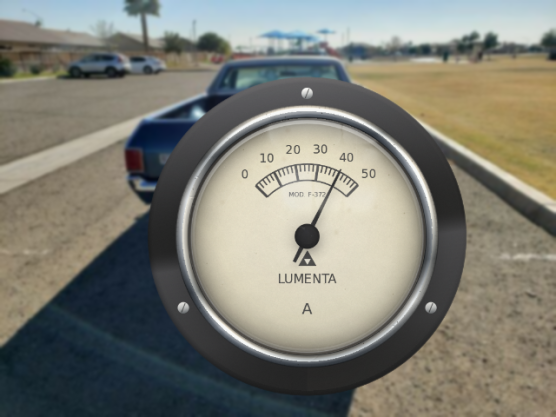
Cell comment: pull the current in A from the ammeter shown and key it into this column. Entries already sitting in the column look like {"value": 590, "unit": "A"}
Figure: {"value": 40, "unit": "A"}
